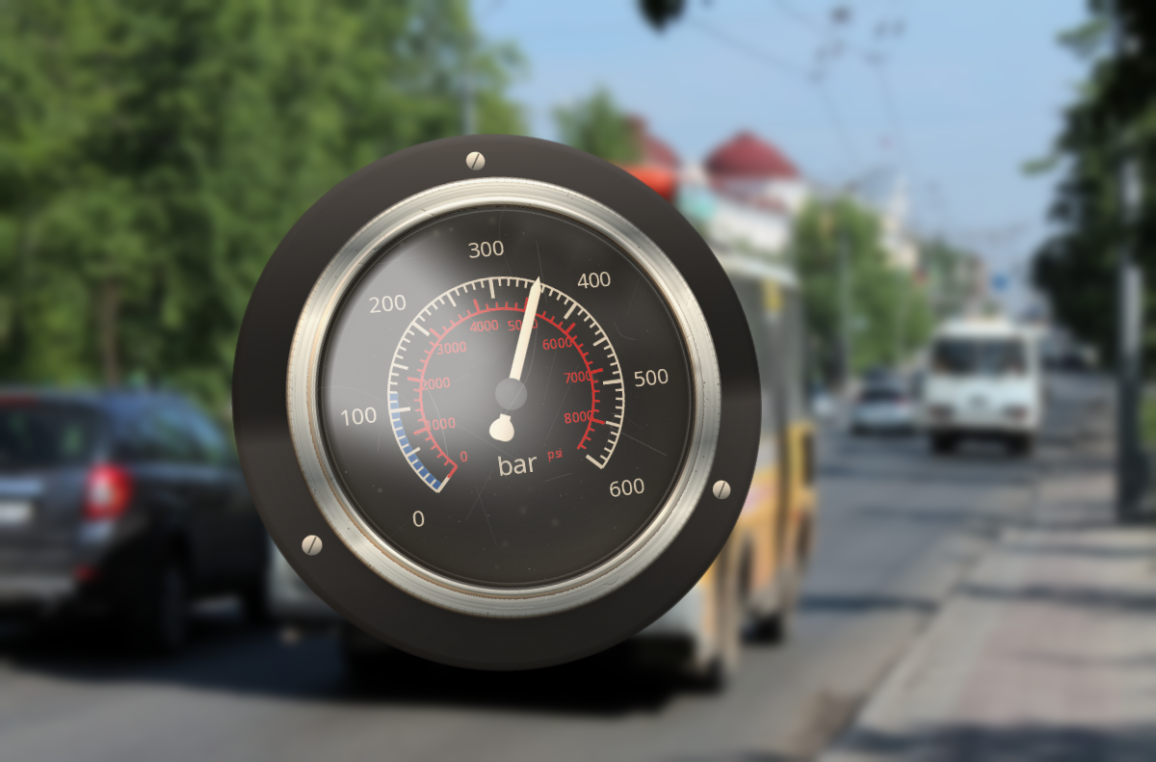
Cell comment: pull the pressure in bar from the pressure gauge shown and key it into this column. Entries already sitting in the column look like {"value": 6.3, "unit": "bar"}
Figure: {"value": 350, "unit": "bar"}
